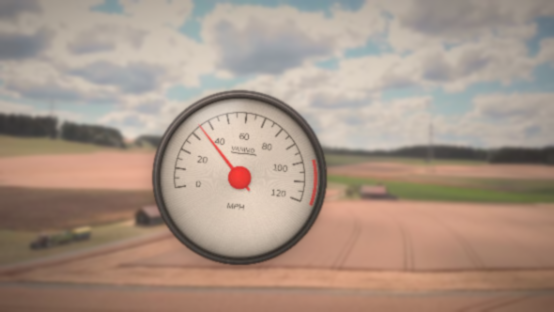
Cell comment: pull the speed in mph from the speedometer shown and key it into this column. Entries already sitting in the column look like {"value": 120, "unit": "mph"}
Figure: {"value": 35, "unit": "mph"}
